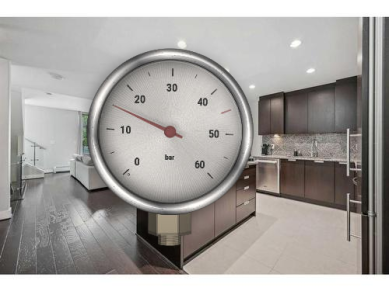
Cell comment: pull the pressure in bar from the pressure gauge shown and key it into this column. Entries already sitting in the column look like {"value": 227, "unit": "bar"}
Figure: {"value": 15, "unit": "bar"}
